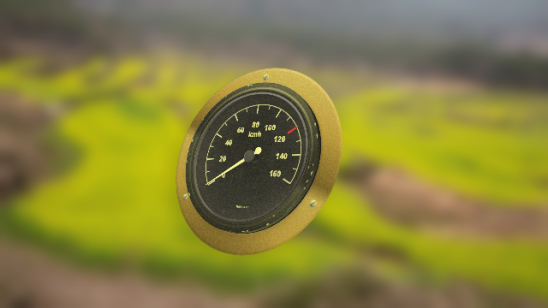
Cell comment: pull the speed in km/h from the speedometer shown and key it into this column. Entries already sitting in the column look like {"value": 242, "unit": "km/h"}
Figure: {"value": 0, "unit": "km/h"}
